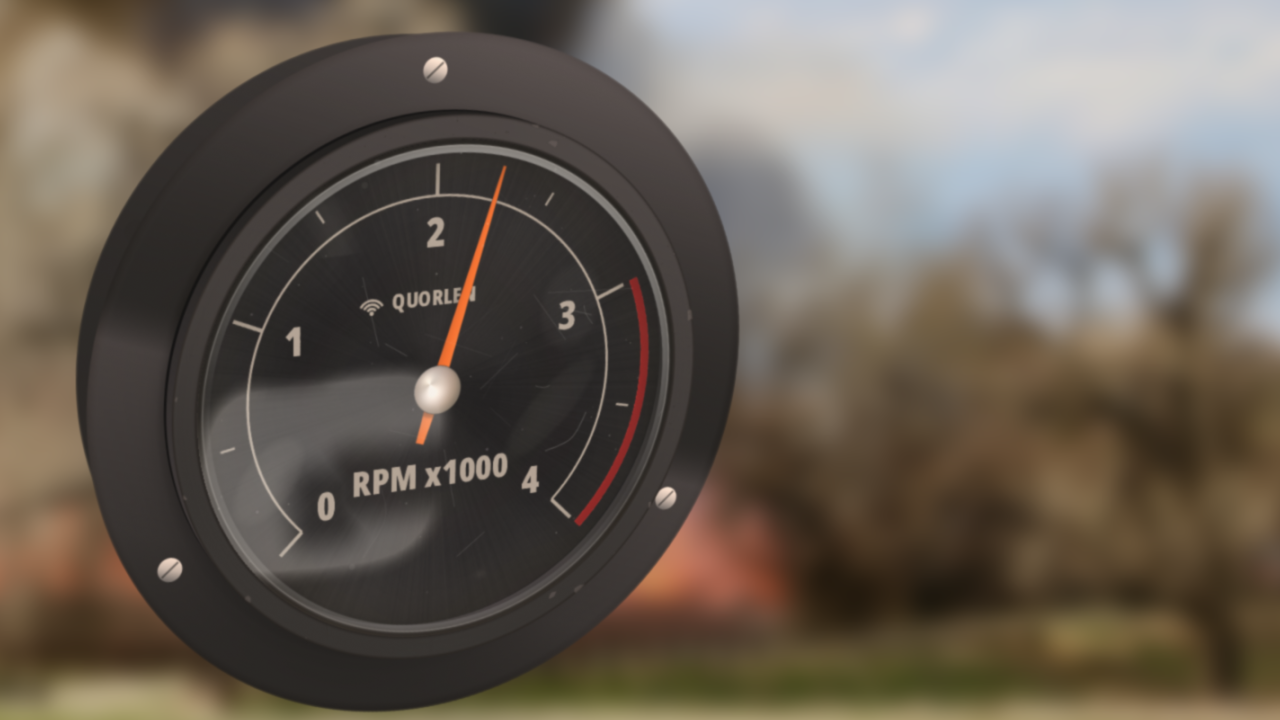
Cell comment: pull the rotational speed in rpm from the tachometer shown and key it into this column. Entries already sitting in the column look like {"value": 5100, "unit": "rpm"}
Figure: {"value": 2250, "unit": "rpm"}
